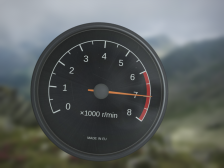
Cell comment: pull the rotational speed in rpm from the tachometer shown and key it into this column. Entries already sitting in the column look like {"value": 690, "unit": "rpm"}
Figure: {"value": 7000, "unit": "rpm"}
